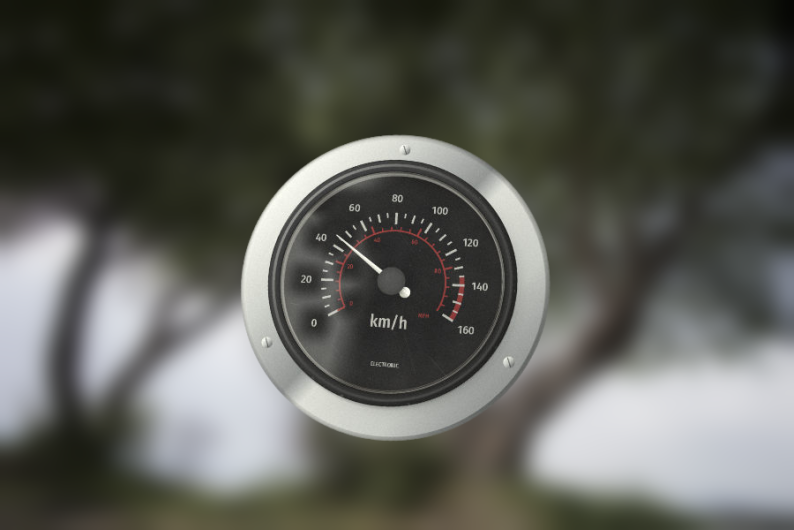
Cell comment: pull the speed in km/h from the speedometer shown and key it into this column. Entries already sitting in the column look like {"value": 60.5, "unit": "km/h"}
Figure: {"value": 45, "unit": "km/h"}
